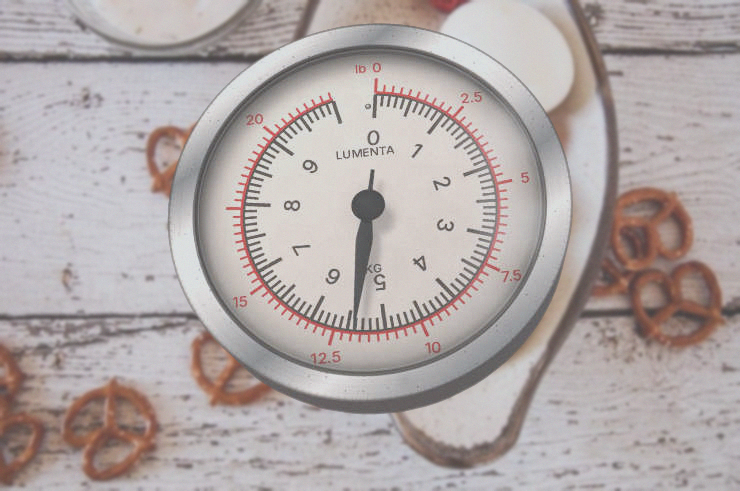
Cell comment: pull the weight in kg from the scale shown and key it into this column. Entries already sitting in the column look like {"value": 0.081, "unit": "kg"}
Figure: {"value": 5.4, "unit": "kg"}
